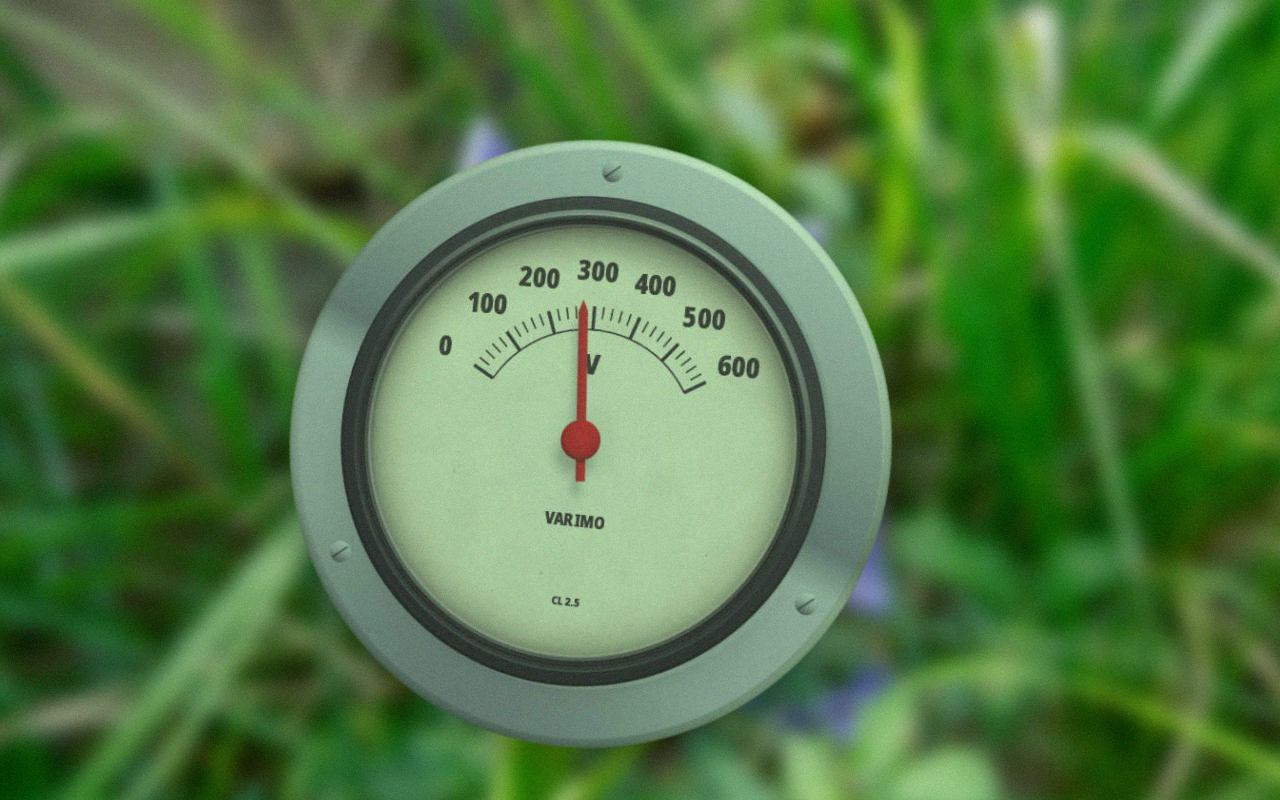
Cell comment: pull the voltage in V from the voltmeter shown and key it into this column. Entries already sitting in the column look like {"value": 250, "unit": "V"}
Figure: {"value": 280, "unit": "V"}
